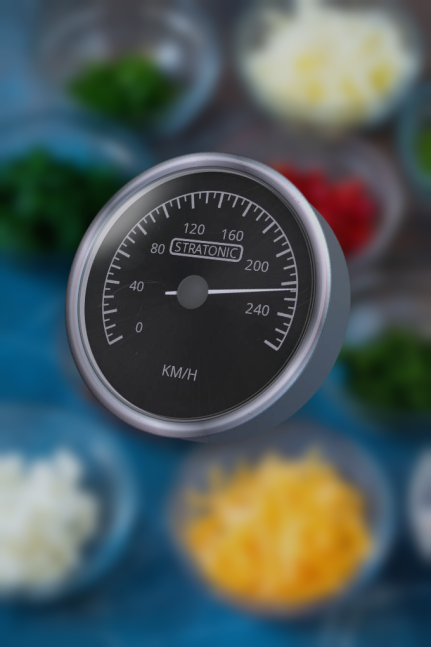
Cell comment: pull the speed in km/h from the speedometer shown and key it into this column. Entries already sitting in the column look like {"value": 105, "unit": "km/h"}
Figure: {"value": 225, "unit": "km/h"}
